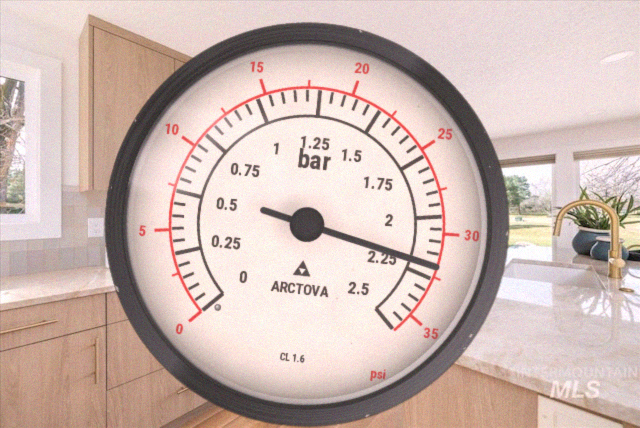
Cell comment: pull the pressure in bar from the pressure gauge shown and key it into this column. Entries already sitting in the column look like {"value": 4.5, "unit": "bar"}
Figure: {"value": 2.2, "unit": "bar"}
